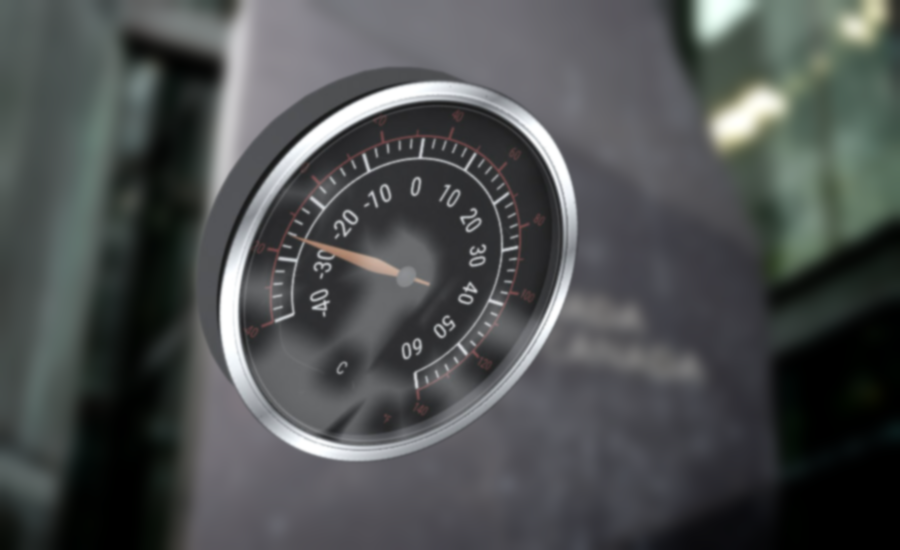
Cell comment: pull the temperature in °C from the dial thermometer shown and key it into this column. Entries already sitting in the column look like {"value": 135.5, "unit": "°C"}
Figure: {"value": -26, "unit": "°C"}
